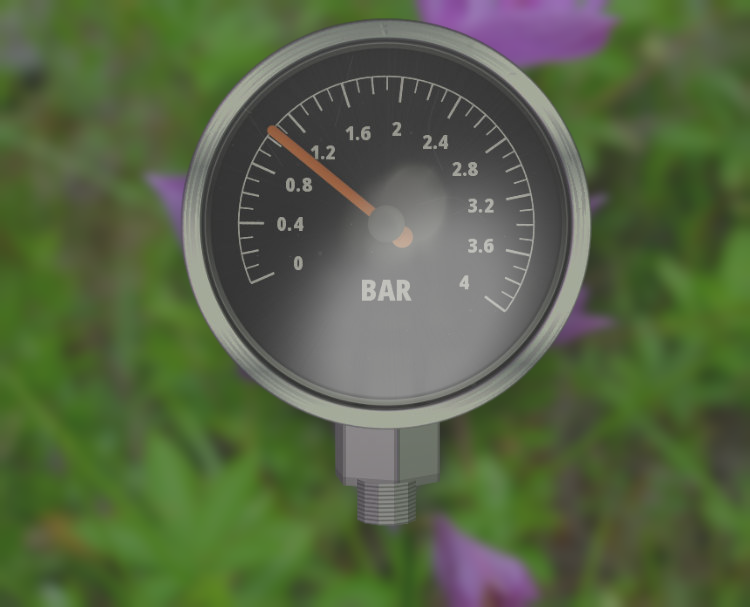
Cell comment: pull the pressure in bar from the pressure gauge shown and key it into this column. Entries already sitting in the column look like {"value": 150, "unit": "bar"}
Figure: {"value": 1.05, "unit": "bar"}
